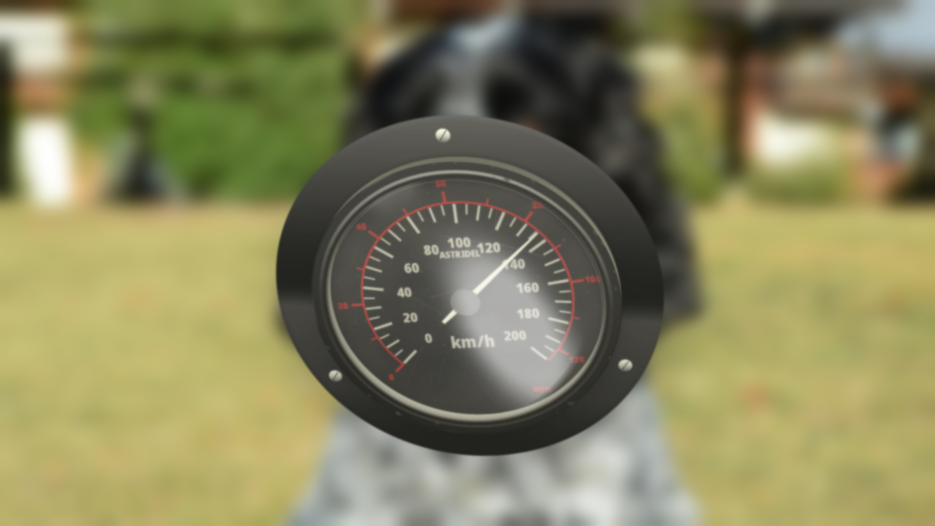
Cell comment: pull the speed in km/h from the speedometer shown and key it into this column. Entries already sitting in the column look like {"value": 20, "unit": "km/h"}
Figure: {"value": 135, "unit": "km/h"}
